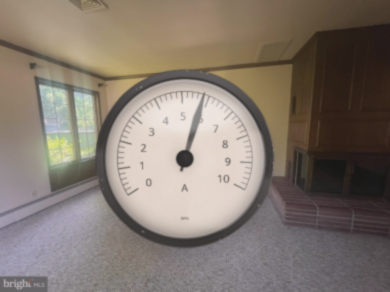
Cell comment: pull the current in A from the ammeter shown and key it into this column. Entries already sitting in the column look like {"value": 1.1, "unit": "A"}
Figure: {"value": 5.8, "unit": "A"}
